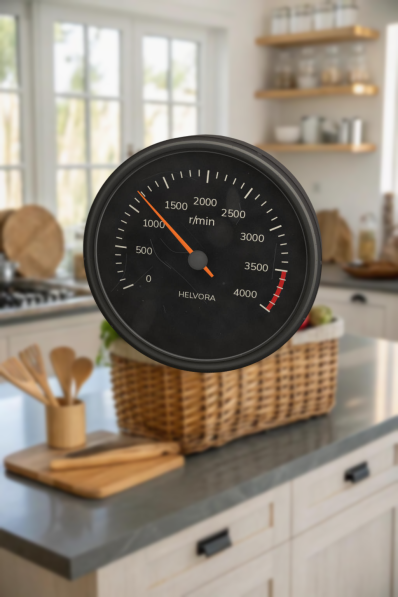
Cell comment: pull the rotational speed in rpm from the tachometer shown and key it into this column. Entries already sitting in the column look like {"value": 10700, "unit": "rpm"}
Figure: {"value": 1200, "unit": "rpm"}
